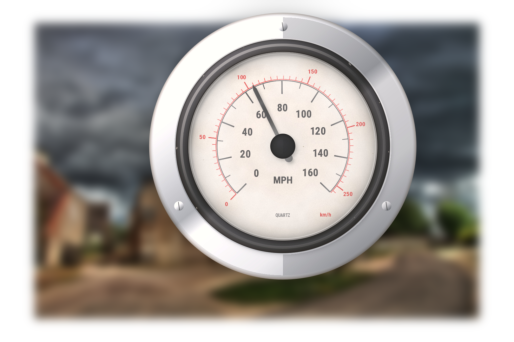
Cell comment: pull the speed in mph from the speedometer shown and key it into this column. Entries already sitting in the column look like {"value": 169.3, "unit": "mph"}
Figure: {"value": 65, "unit": "mph"}
